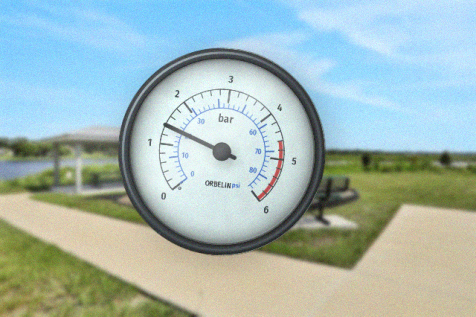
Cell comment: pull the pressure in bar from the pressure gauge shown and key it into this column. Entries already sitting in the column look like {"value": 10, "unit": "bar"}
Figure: {"value": 1.4, "unit": "bar"}
